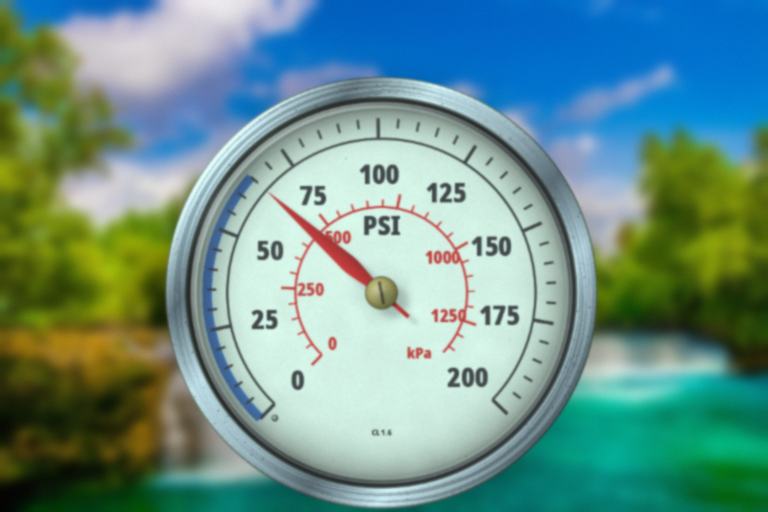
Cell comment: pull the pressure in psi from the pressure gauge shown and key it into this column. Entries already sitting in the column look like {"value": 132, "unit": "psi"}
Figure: {"value": 65, "unit": "psi"}
